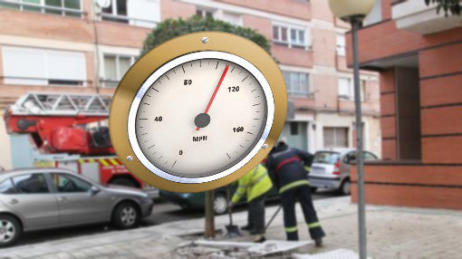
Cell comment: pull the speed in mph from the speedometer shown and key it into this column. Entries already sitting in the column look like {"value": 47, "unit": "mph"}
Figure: {"value": 105, "unit": "mph"}
